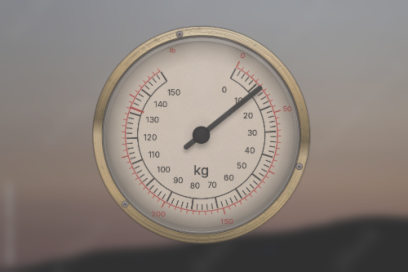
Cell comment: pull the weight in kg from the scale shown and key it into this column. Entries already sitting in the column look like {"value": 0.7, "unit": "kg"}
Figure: {"value": 12, "unit": "kg"}
